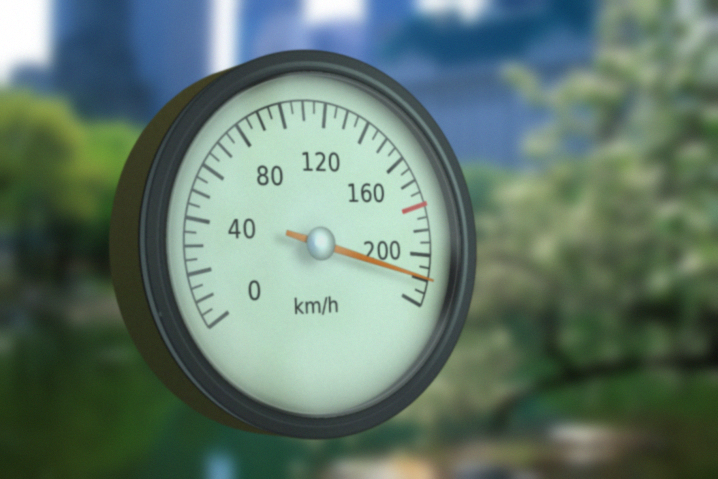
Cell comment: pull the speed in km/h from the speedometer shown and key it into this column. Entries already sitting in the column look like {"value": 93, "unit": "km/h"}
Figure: {"value": 210, "unit": "km/h"}
